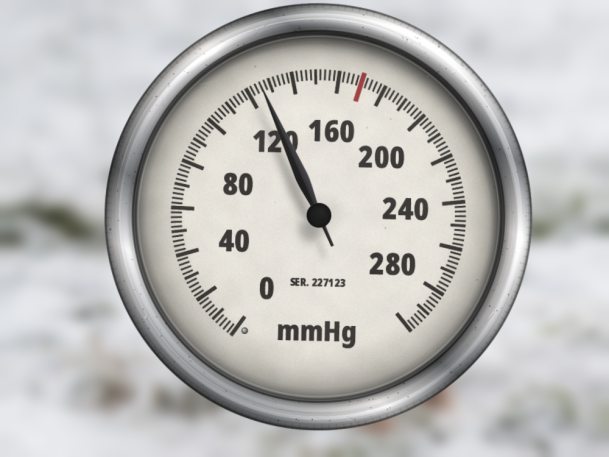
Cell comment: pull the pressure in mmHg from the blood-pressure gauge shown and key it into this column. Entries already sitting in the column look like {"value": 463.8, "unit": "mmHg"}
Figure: {"value": 126, "unit": "mmHg"}
